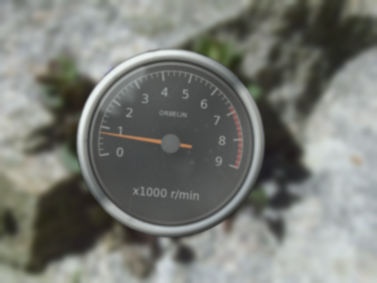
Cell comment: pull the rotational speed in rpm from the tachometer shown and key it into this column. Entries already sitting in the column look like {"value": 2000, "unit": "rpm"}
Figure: {"value": 800, "unit": "rpm"}
